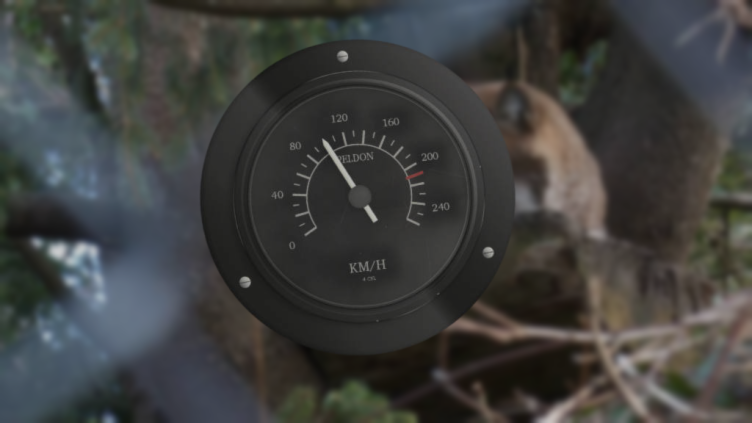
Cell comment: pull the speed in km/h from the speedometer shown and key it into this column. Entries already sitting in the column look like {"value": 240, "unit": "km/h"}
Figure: {"value": 100, "unit": "km/h"}
